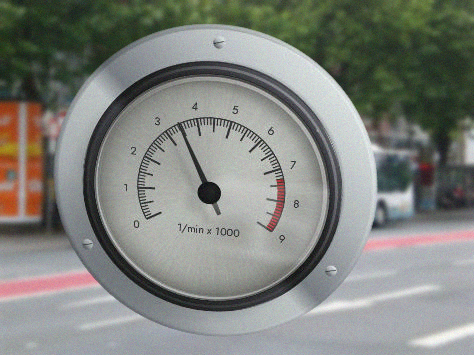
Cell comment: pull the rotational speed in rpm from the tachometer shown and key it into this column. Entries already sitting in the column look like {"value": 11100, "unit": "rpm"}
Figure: {"value": 3500, "unit": "rpm"}
